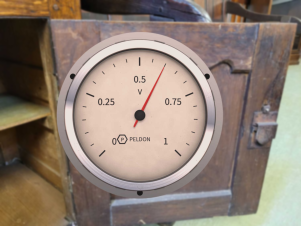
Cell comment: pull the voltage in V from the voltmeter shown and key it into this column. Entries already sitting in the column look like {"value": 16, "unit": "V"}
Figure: {"value": 0.6, "unit": "V"}
